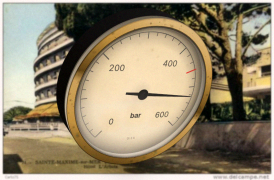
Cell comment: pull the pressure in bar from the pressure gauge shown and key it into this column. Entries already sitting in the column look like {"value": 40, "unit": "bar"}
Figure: {"value": 520, "unit": "bar"}
